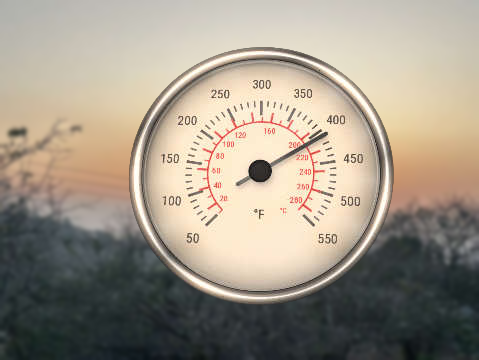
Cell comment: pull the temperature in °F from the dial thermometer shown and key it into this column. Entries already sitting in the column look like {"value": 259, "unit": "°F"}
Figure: {"value": 410, "unit": "°F"}
